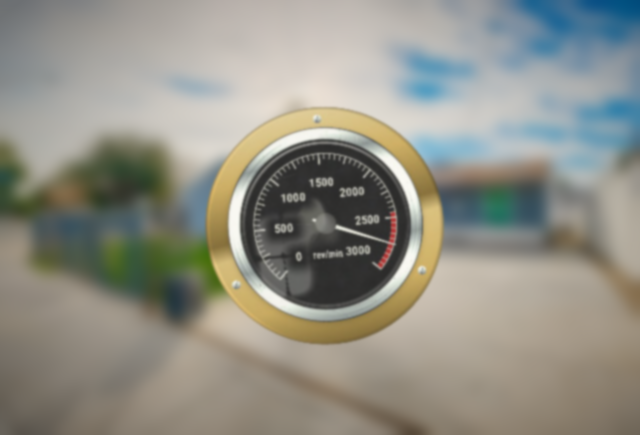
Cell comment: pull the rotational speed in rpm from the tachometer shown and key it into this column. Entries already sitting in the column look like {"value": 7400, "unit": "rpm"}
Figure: {"value": 2750, "unit": "rpm"}
